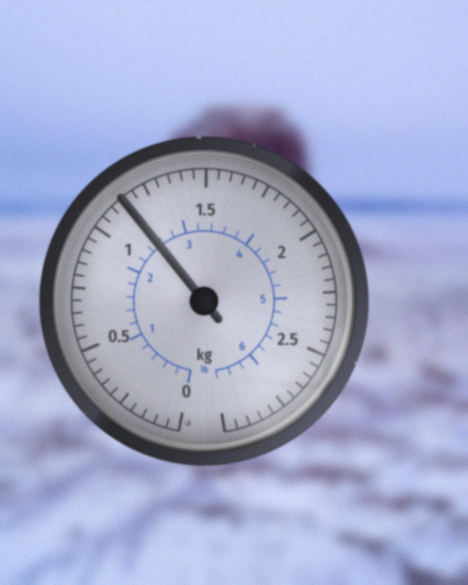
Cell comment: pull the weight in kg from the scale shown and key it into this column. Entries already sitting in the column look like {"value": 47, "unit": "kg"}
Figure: {"value": 1.15, "unit": "kg"}
